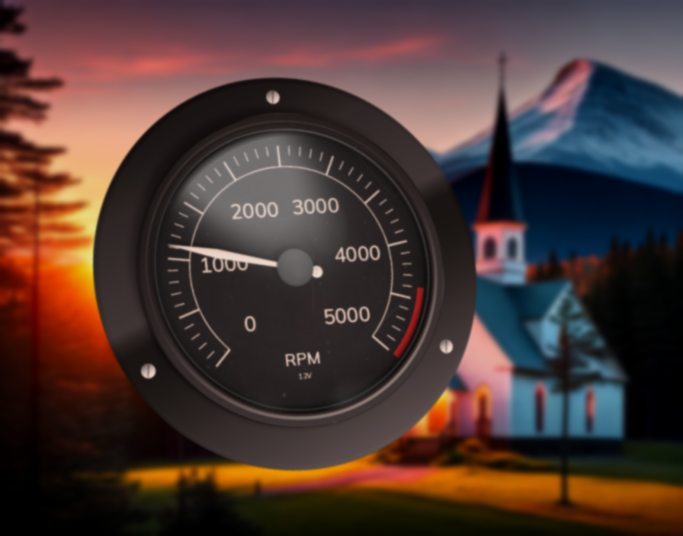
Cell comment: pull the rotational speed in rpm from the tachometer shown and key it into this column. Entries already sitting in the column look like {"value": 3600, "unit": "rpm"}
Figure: {"value": 1100, "unit": "rpm"}
